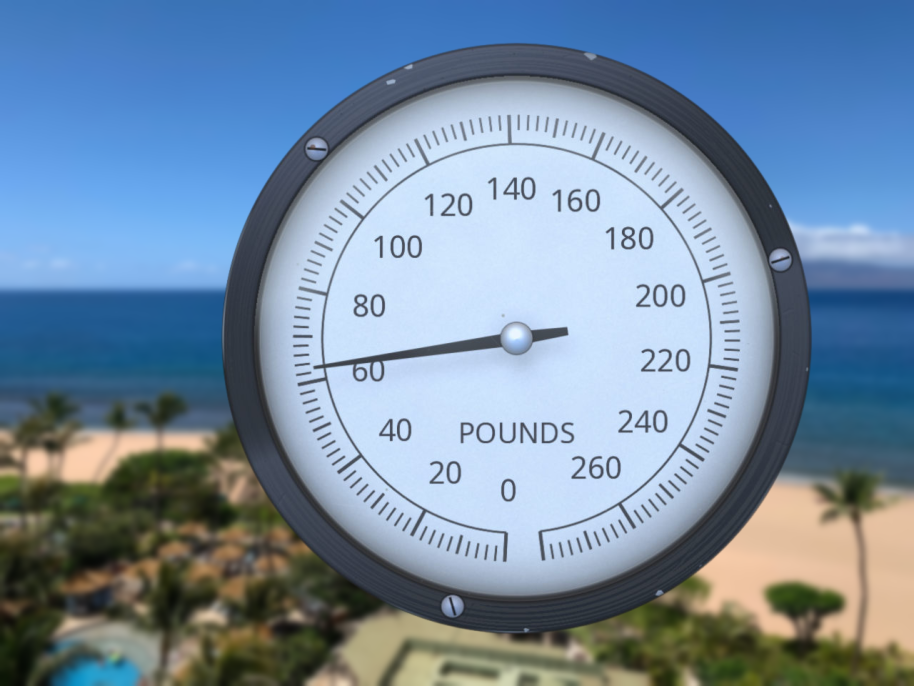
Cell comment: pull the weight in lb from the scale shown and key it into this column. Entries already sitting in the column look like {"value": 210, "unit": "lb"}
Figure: {"value": 63, "unit": "lb"}
